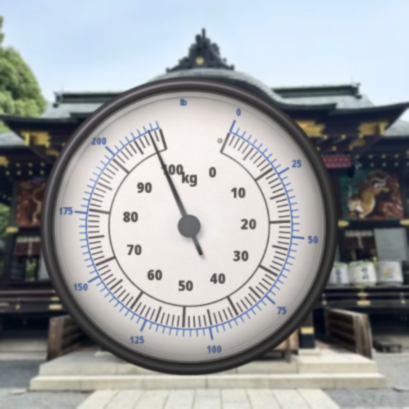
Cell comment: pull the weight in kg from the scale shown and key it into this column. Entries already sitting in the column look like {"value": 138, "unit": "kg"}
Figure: {"value": 98, "unit": "kg"}
